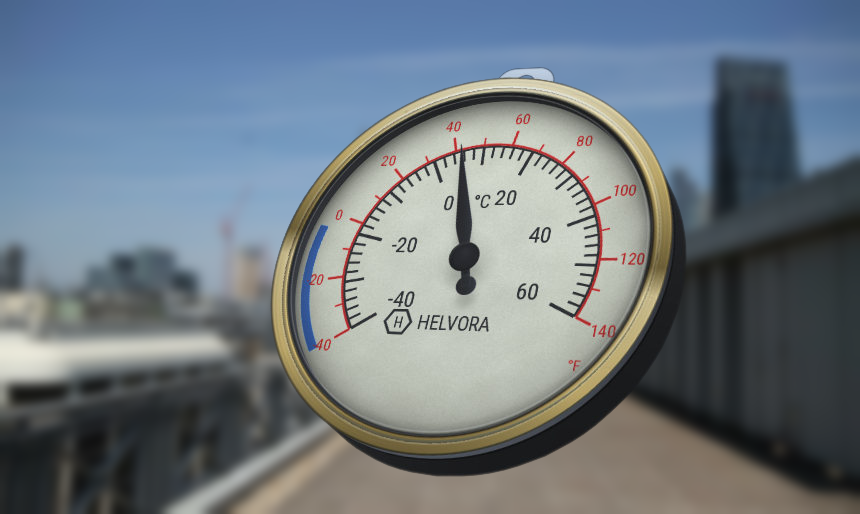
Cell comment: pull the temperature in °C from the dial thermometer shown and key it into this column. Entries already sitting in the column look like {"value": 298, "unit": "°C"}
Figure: {"value": 6, "unit": "°C"}
